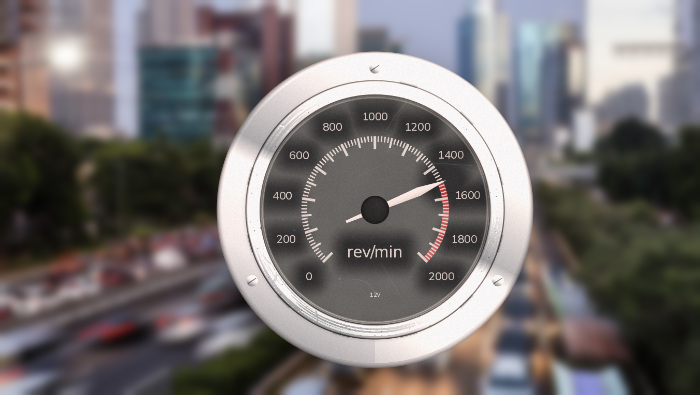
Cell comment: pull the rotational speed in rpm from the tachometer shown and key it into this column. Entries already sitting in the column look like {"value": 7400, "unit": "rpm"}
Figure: {"value": 1500, "unit": "rpm"}
